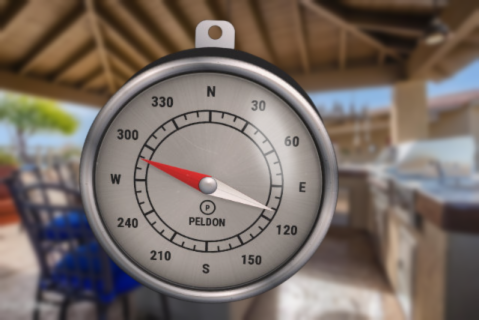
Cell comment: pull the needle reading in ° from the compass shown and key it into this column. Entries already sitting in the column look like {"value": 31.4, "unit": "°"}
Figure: {"value": 290, "unit": "°"}
